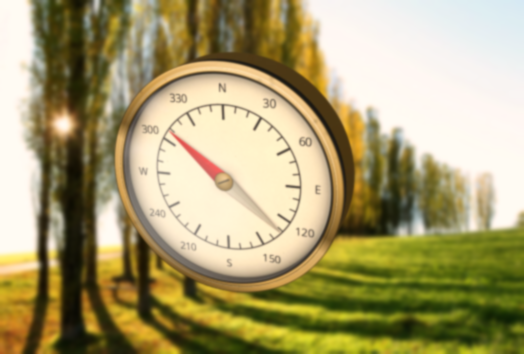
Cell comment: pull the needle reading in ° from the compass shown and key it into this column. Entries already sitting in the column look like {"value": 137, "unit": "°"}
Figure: {"value": 310, "unit": "°"}
